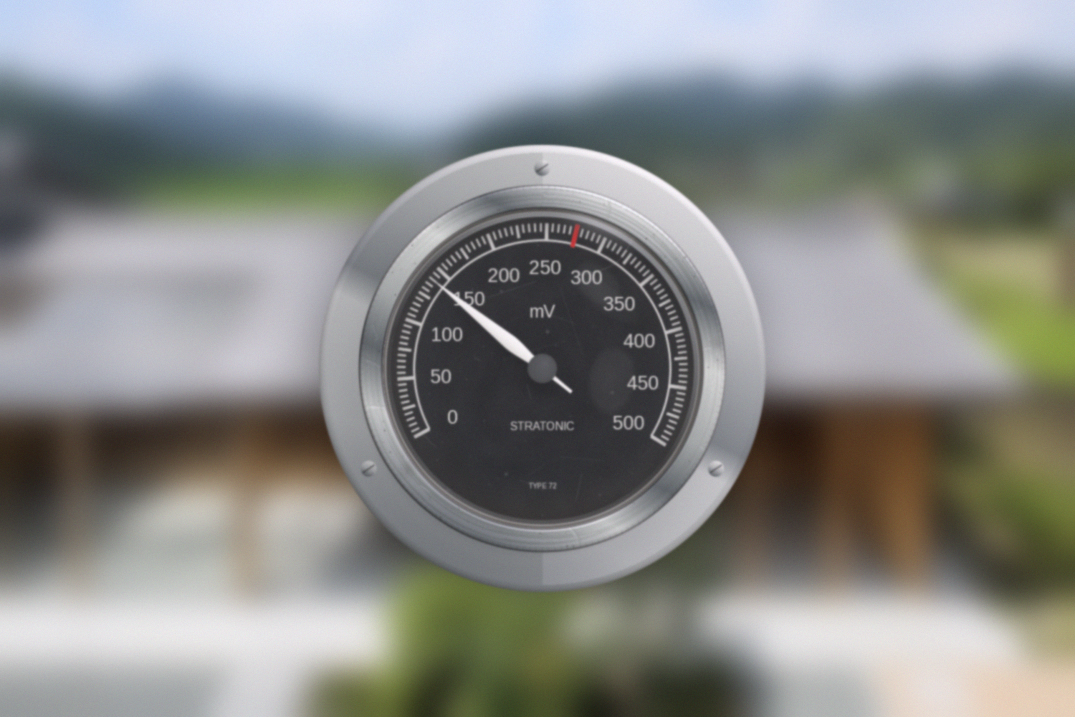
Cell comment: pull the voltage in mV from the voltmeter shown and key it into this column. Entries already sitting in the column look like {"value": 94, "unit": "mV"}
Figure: {"value": 140, "unit": "mV"}
